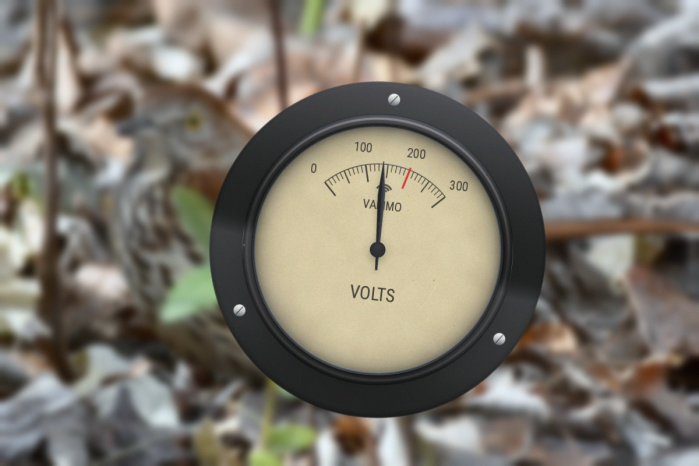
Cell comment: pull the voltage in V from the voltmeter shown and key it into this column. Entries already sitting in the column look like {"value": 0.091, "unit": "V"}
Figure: {"value": 140, "unit": "V"}
